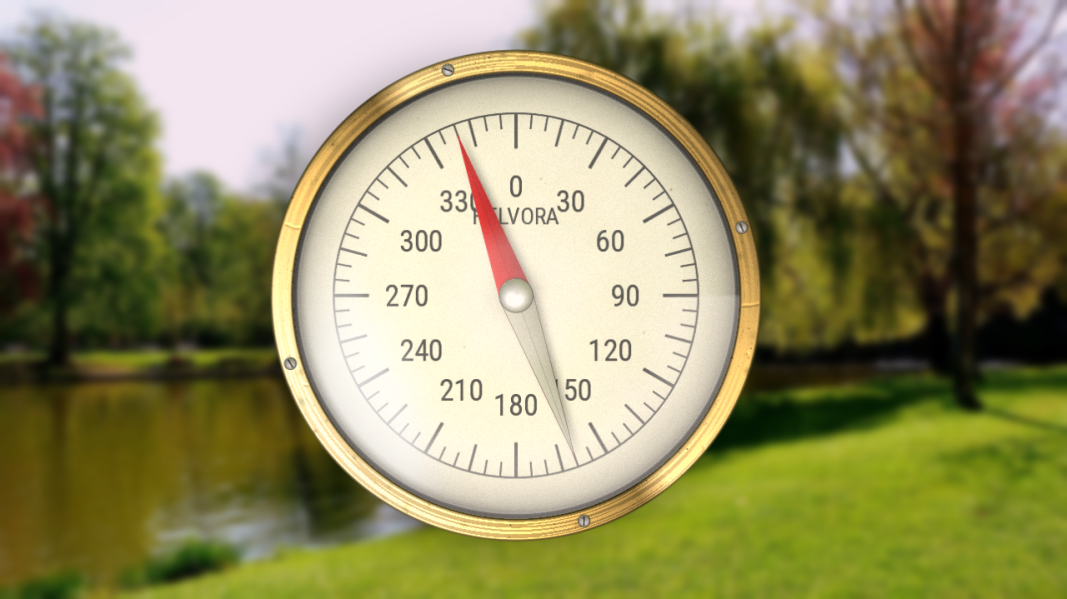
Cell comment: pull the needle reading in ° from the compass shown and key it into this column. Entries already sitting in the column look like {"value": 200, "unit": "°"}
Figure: {"value": 340, "unit": "°"}
